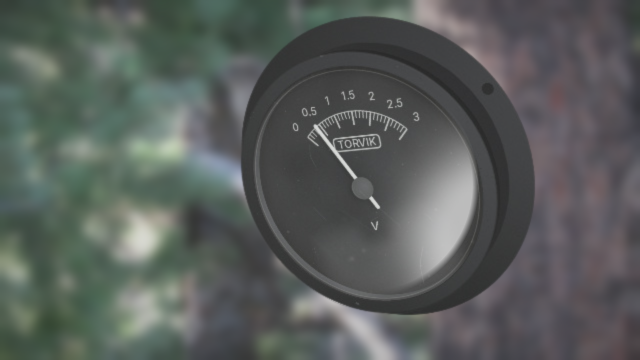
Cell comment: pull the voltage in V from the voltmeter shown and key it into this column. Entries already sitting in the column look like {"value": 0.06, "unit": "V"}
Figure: {"value": 0.5, "unit": "V"}
